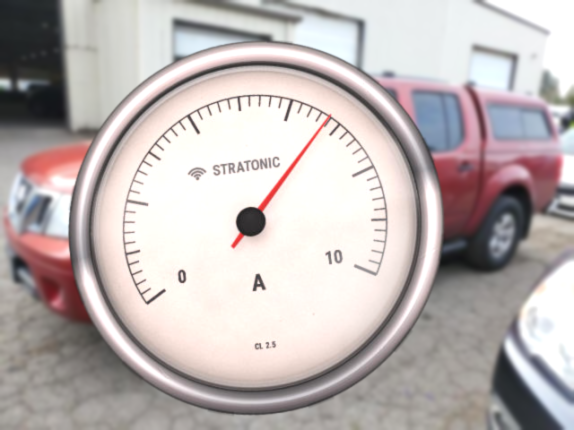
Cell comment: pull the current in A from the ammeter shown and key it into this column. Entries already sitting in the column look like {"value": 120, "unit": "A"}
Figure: {"value": 6.8, "unit": "A"}
